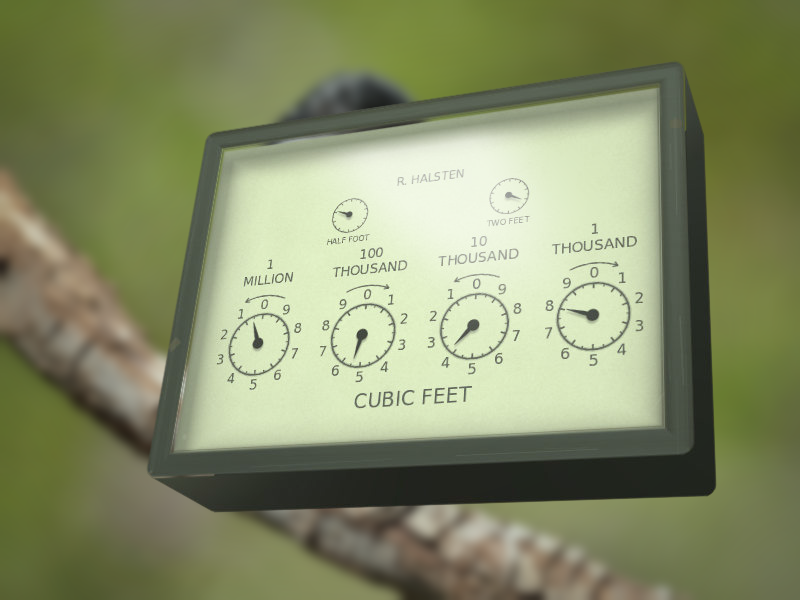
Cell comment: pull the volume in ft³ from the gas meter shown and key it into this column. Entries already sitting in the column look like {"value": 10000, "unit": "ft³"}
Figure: {"value": 53800, "unit": "ft³"}
